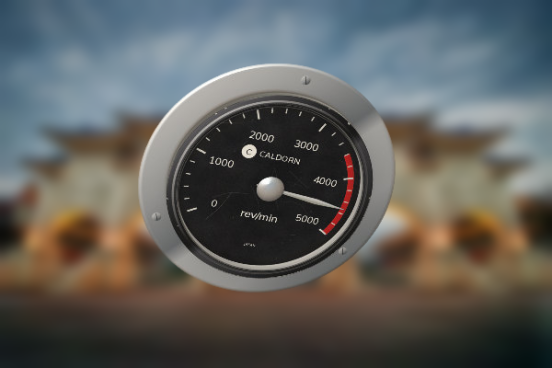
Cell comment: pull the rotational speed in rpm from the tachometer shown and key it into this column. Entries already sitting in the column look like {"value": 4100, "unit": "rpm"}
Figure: {"value": 4500, "unit": "rpm"}
